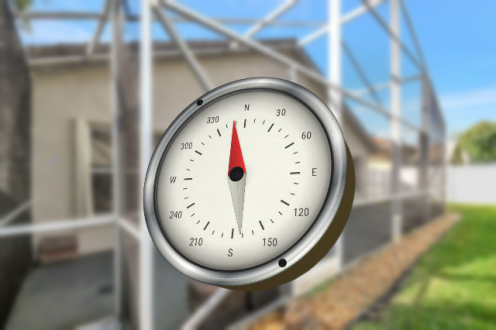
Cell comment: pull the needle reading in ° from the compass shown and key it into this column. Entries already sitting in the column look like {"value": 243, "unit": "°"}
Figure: {"value": 350, "unit": "°"}
